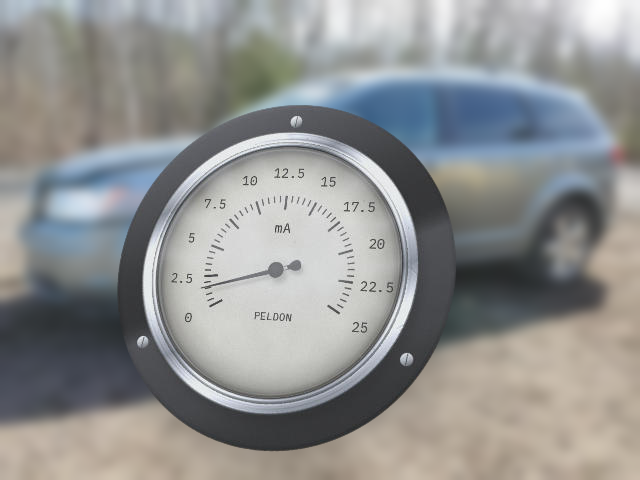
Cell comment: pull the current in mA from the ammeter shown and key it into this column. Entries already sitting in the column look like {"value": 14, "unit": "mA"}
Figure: {"value": 1.5, "unit": "mA"}
